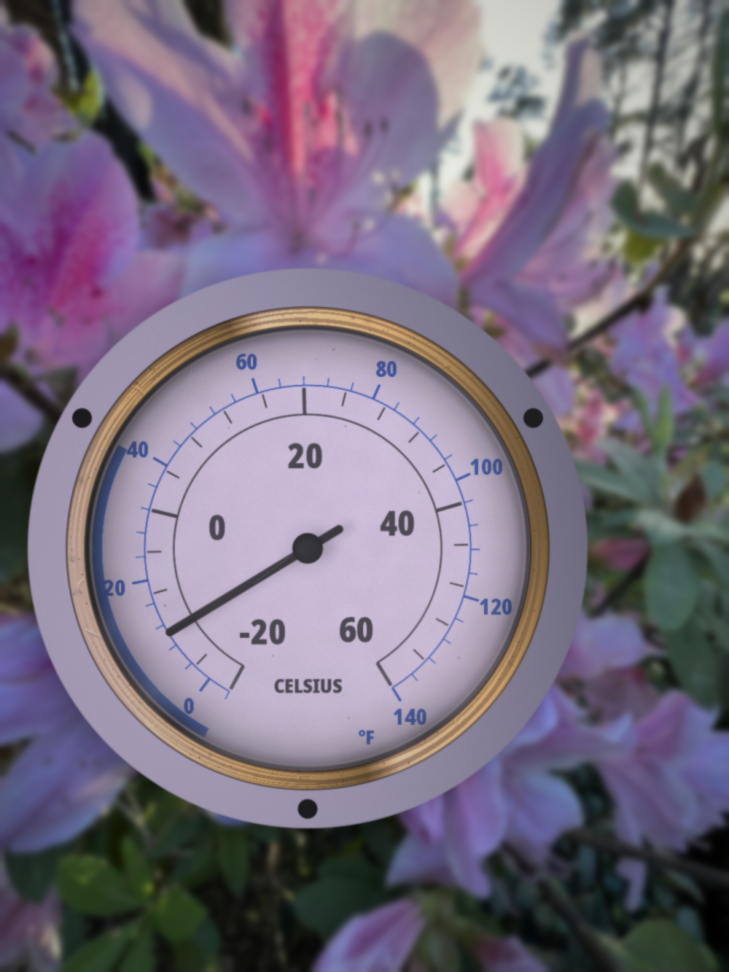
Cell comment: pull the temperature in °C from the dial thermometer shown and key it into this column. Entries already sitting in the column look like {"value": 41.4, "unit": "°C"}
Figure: {"value": -12, "unit": "°C"}
